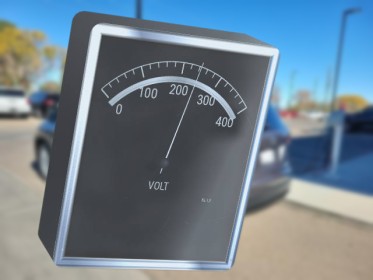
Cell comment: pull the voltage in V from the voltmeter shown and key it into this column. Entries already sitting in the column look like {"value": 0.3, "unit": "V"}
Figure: {"value": 240, "unit": "V"}
